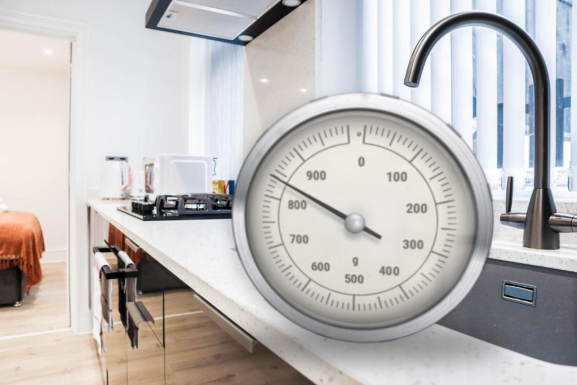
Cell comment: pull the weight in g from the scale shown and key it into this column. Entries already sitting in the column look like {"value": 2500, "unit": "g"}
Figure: {"value": 840, "unit": "g"}
